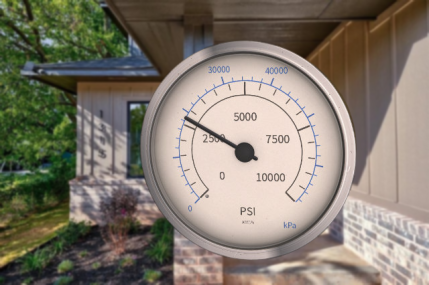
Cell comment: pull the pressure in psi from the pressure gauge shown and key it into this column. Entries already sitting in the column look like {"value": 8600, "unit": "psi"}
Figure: {"value": 2750, "unit": "psi"}
